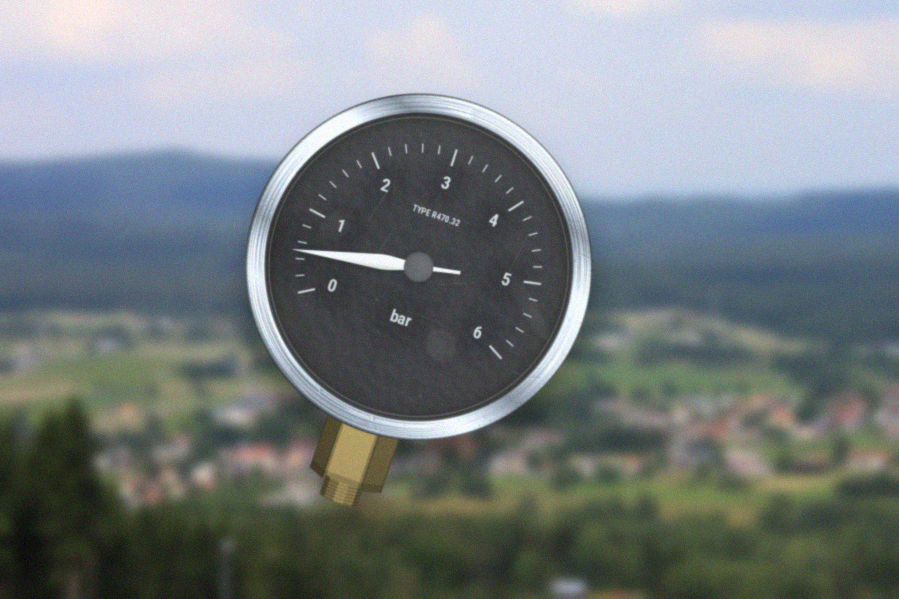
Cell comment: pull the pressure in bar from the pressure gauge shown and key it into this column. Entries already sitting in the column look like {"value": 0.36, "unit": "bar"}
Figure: {"value": 0.5, "unit": "bar"}
